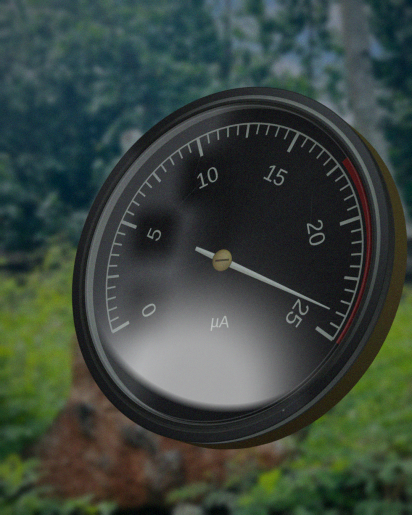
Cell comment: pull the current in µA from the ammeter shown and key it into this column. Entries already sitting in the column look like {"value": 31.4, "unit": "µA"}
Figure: {"value": 24, "unit": "µA"}
